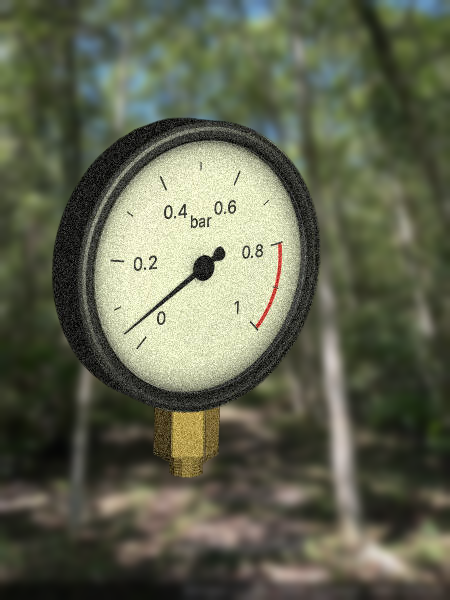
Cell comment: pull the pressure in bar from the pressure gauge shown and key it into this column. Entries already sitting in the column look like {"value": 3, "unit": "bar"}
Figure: {"value": 0.05, "unit": "bar"}
